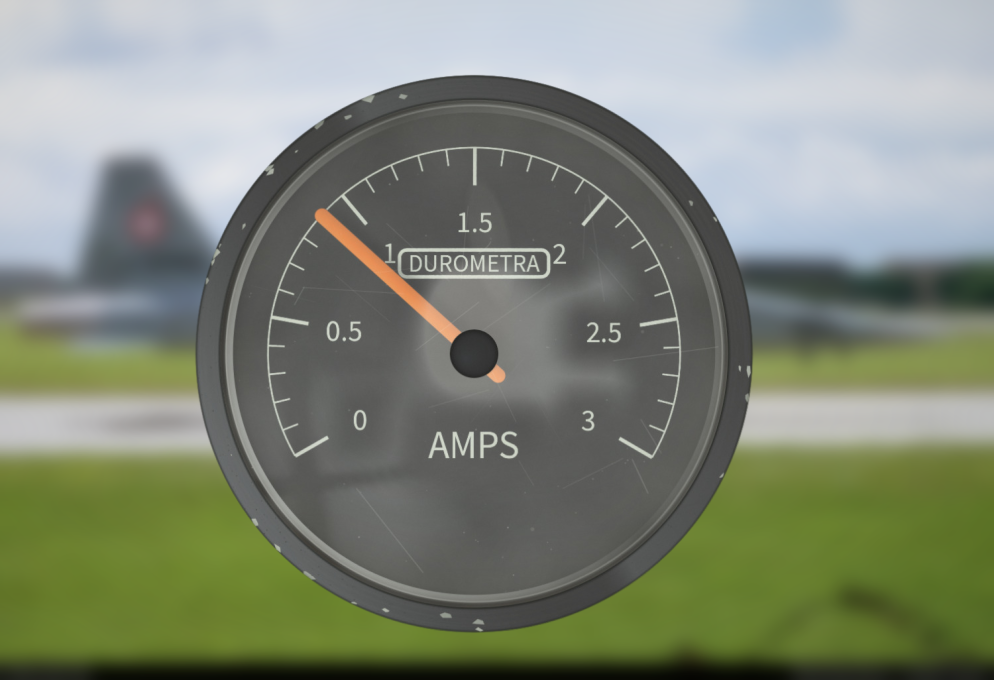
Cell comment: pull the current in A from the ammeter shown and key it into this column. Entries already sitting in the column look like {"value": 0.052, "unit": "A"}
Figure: {"value": 0.9, "unit": "A"}
